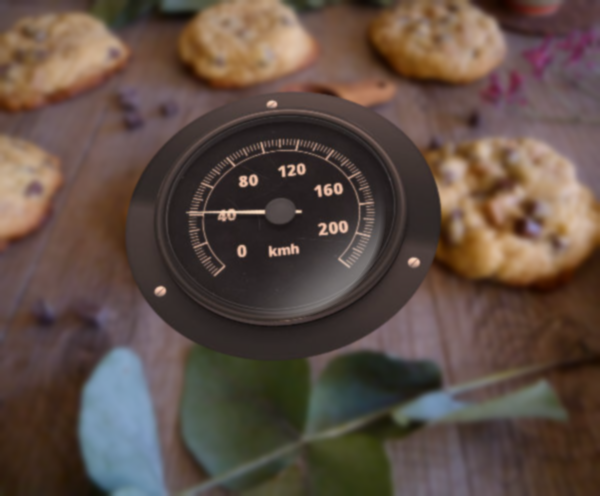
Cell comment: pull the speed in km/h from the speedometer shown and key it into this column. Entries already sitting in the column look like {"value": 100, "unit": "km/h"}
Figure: {"value": 40, "unit": "km/h"}
